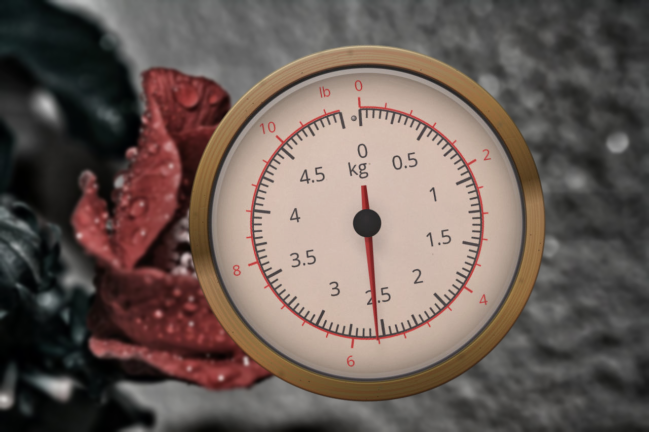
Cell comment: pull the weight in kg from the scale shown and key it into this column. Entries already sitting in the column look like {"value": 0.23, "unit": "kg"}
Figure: {"value": 2.55, "unit": "kg"}
